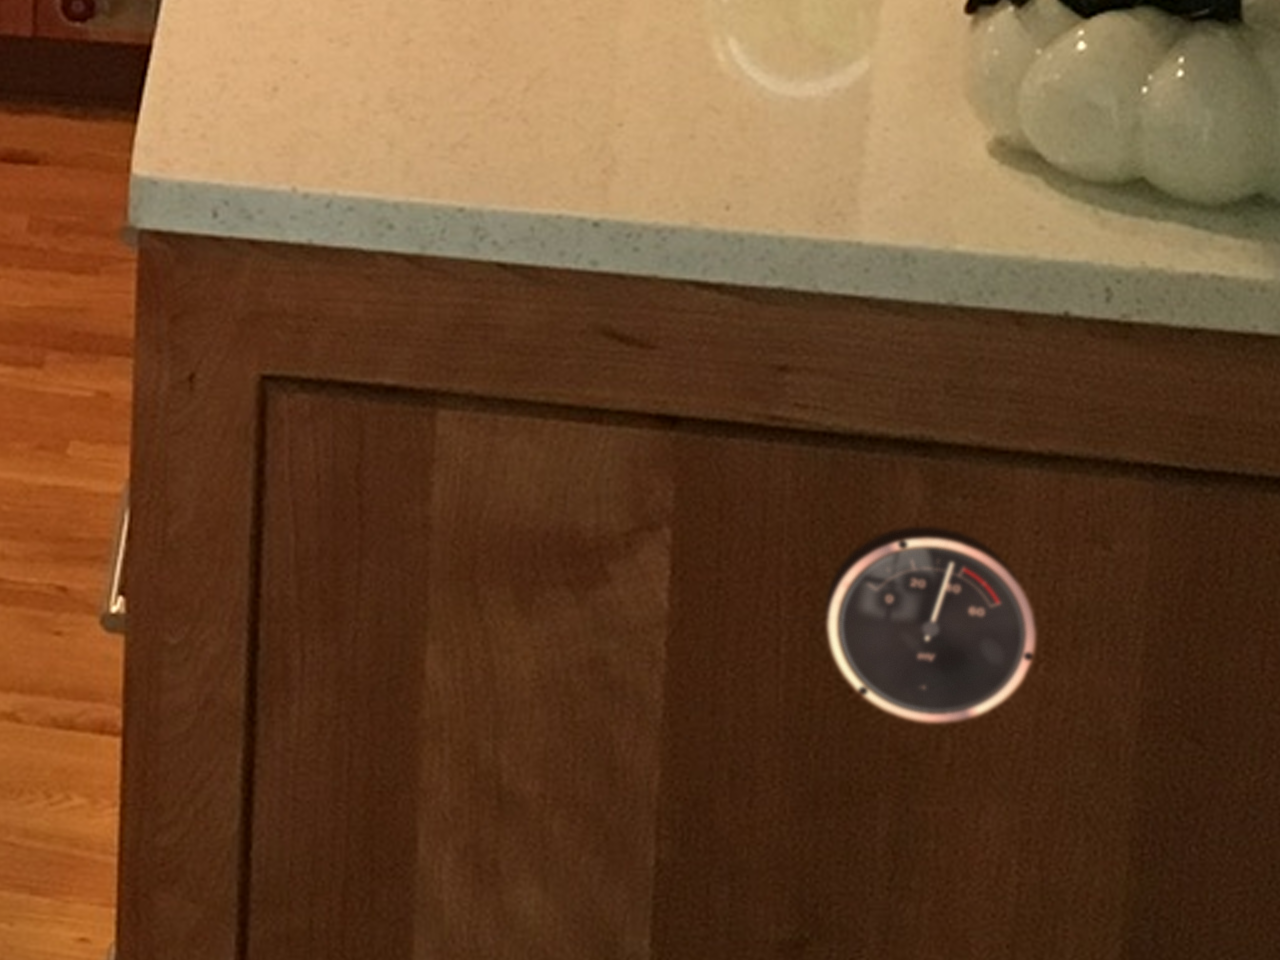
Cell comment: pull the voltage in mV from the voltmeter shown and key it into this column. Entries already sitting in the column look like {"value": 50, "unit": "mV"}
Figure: {"value": 35, "unit": "mV"}
